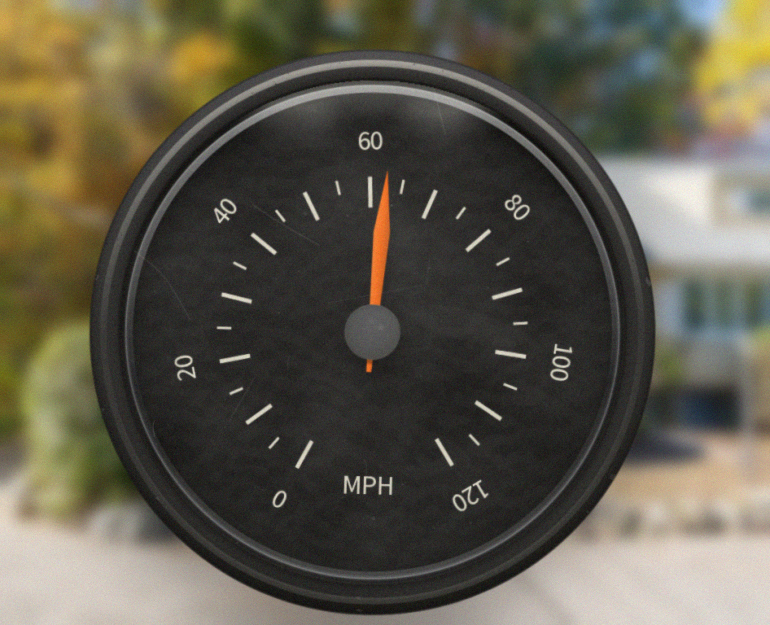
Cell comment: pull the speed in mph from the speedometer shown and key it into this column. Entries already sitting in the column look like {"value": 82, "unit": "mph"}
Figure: {"value": 62.5, "unit": "mph"}
